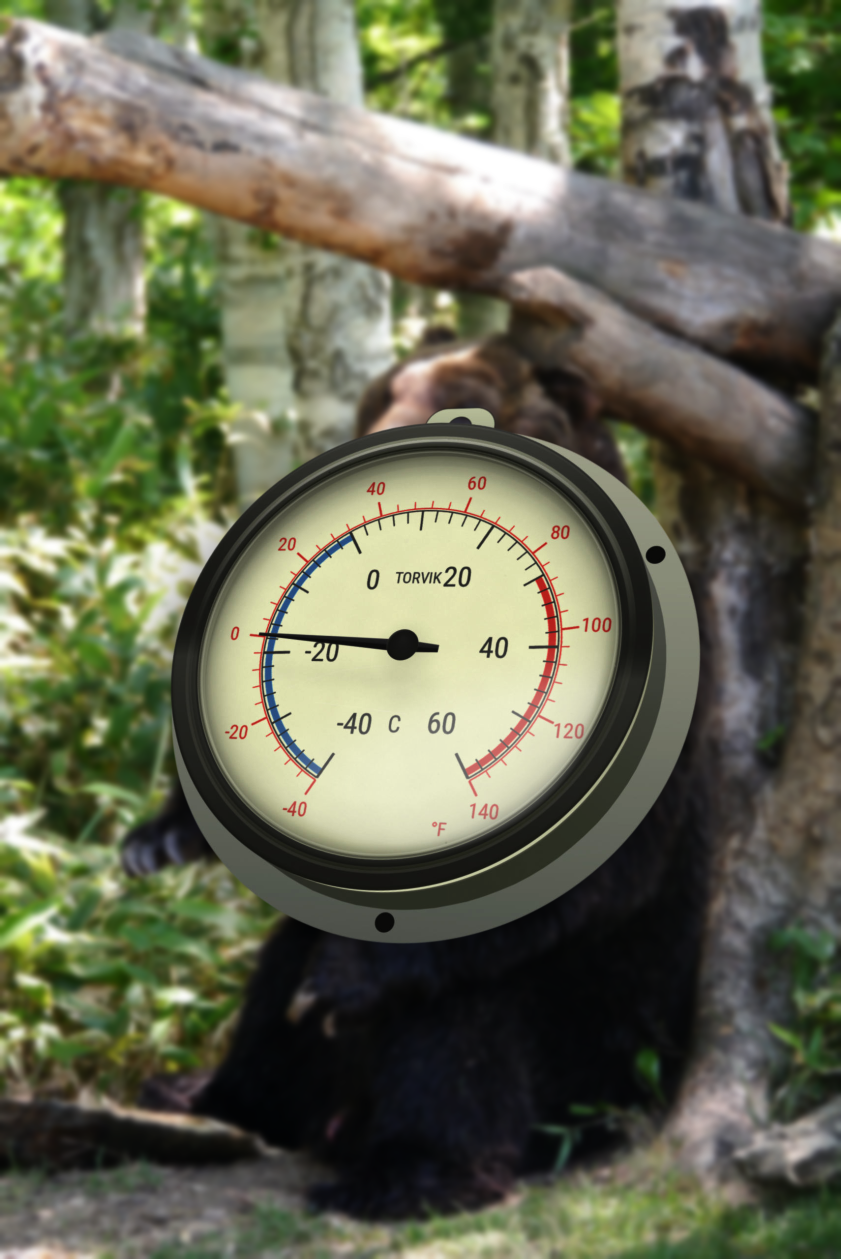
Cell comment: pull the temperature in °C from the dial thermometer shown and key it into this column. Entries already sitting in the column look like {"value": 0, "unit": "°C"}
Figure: {"value": -18, "unit": "°C"}
